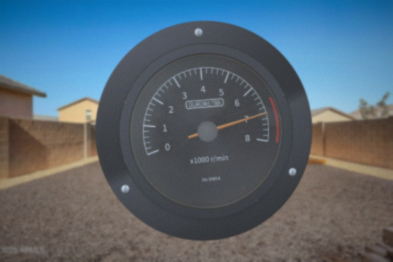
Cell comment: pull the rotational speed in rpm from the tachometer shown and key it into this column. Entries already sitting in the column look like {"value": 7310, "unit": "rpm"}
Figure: {"value": 7000, "unit": "rpm"}
